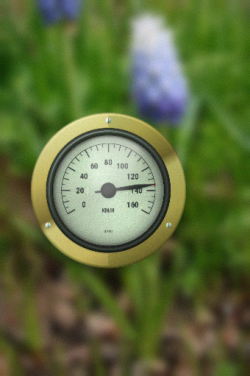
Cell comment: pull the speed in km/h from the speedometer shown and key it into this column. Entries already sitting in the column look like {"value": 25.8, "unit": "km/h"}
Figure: {"value": 135, "unit": "km/h"}
